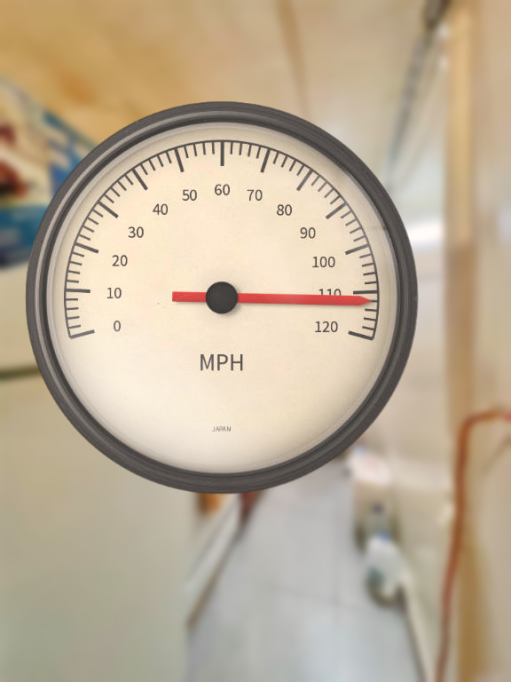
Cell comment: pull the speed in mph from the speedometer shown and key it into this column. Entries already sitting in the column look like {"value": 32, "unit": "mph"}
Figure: {"value": 112, "unit": "mph"}
